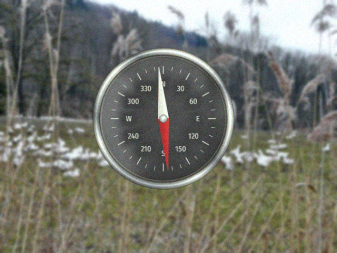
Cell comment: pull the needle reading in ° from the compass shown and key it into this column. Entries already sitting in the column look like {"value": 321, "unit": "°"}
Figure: {"value": 175, "unit": "°"}
